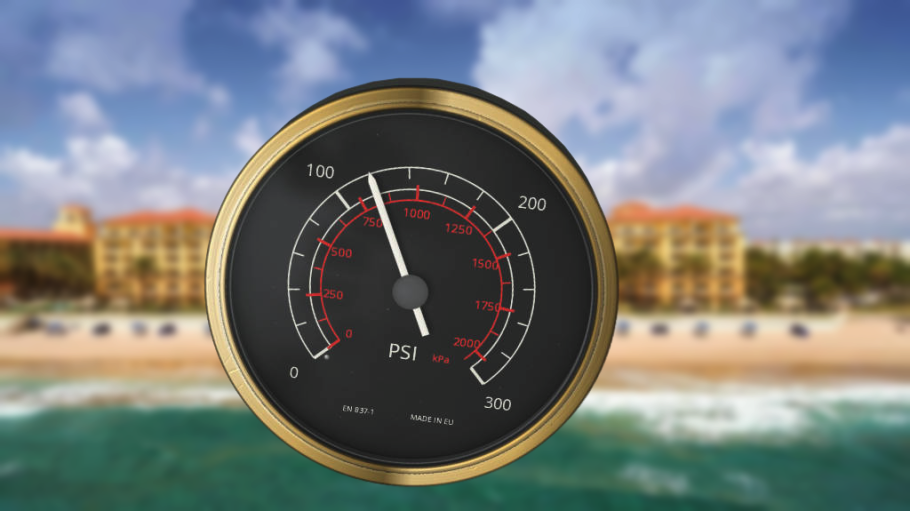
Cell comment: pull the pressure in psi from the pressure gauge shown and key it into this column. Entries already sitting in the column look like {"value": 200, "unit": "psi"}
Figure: {"value": 120, "unit": "psi"}
